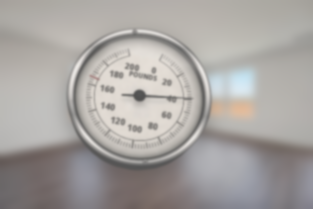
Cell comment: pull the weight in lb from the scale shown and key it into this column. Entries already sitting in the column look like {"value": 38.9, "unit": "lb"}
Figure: {"value": 40, "unit": "lb"}
